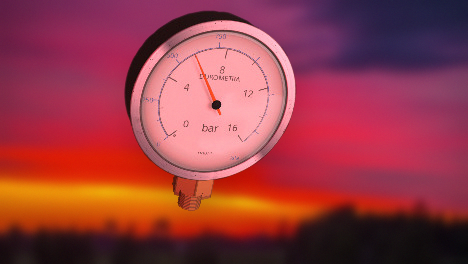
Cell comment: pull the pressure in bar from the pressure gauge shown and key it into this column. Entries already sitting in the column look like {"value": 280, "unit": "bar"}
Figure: {"value": 6, "unit": "bar"}
